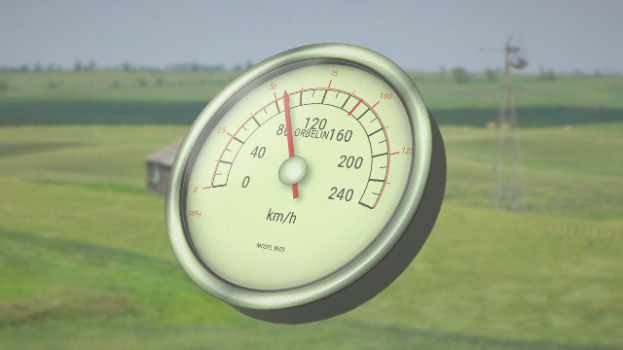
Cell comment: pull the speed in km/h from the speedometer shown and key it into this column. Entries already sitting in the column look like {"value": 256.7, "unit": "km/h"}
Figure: {"value": 90, "unit": "km/h"}
